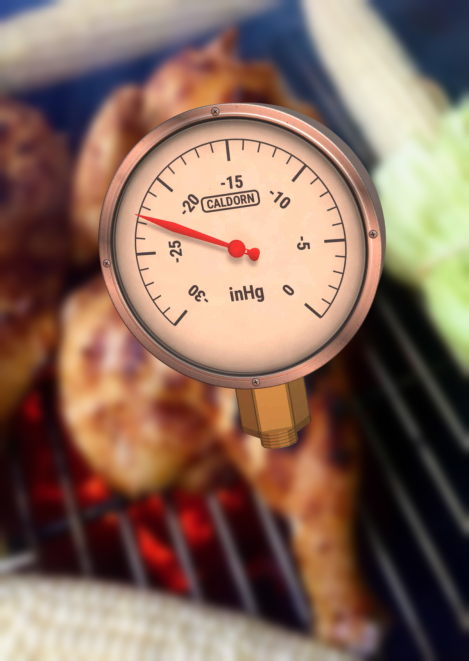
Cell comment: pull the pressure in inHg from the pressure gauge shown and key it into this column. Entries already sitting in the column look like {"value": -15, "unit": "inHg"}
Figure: {"value": -22.5, "unit": "inHg"}
